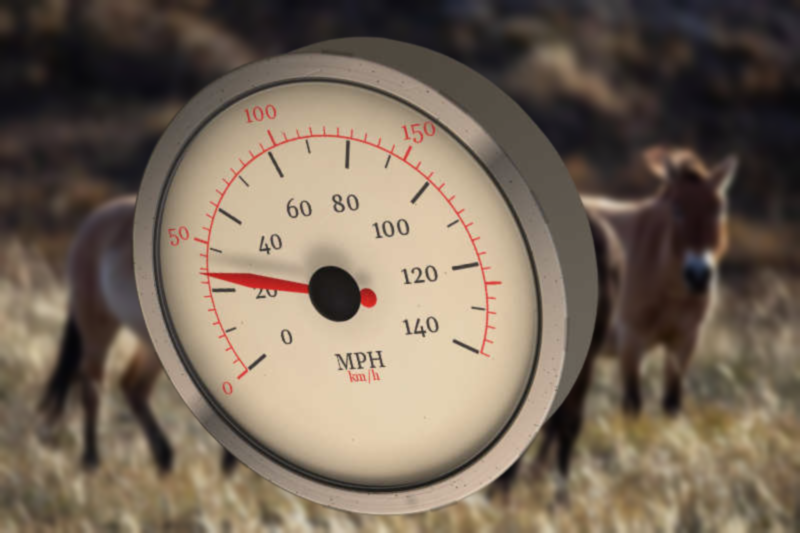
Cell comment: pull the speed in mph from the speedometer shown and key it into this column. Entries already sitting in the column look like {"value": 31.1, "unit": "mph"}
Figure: {"value": 25, "unit": "mph"}
